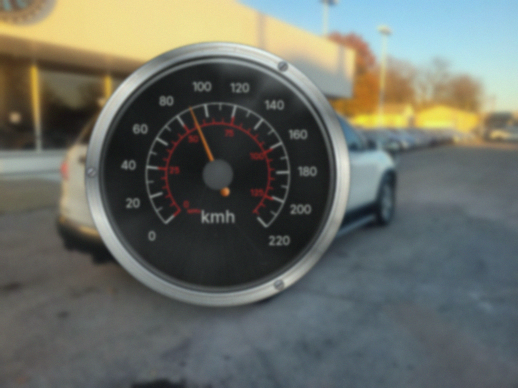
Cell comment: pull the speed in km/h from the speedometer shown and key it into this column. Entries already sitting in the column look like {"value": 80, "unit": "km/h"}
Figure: {"value": 90, "unit": "km/h"}
